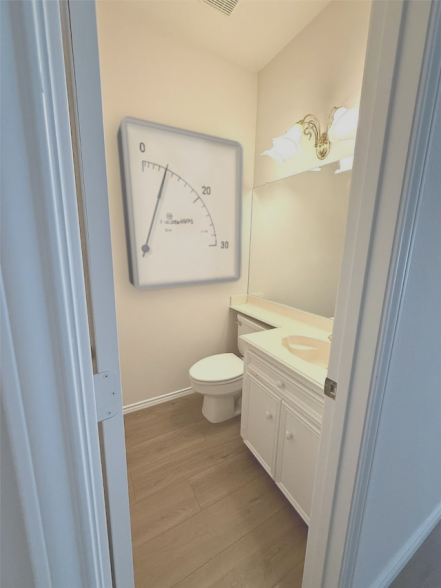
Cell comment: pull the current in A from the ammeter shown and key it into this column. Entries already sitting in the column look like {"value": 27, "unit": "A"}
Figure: {"value": 10, "unit": "A"}
